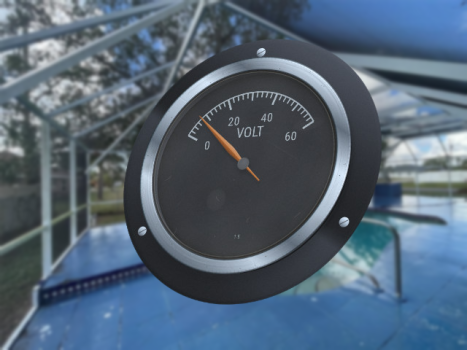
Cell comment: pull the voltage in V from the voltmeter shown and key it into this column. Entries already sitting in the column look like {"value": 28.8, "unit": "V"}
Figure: {"value": 8, "unit": "V"}
